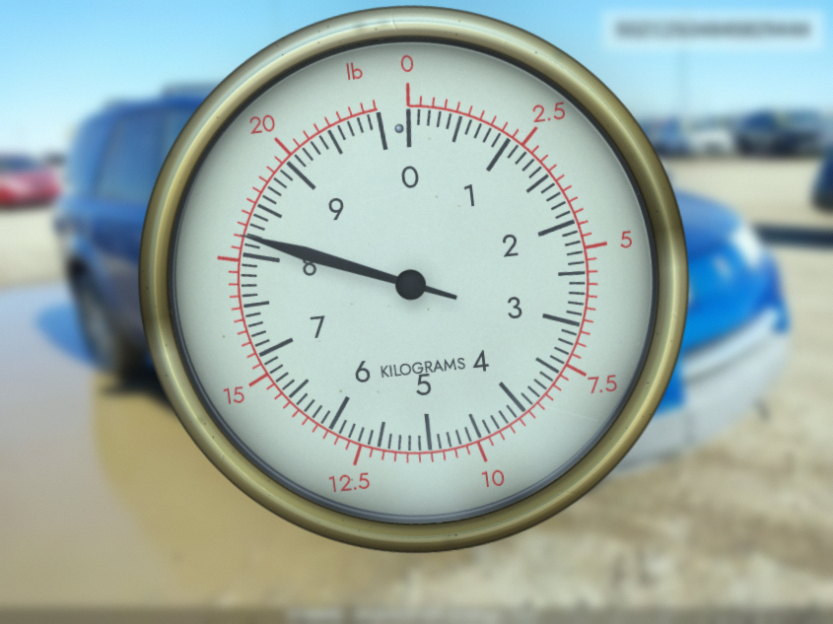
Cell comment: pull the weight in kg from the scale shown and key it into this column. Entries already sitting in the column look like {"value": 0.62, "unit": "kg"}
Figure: {"value": 8.2, "unit": "kg"}
